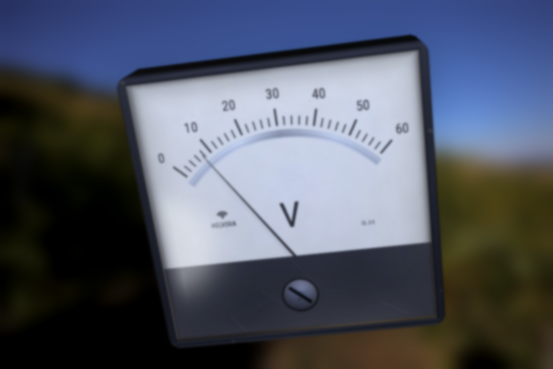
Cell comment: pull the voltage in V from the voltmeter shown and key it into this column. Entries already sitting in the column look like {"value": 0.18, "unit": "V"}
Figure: {"value": 8, "unit": "V"}
